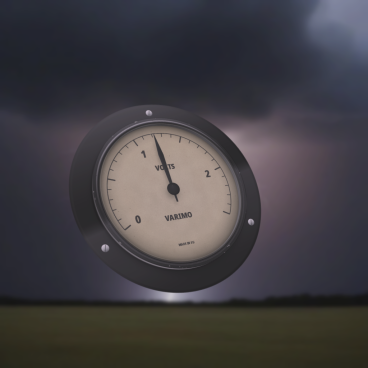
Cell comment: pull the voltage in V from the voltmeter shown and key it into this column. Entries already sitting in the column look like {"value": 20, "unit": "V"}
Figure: {"value": 1.2, "unit": "V"}
